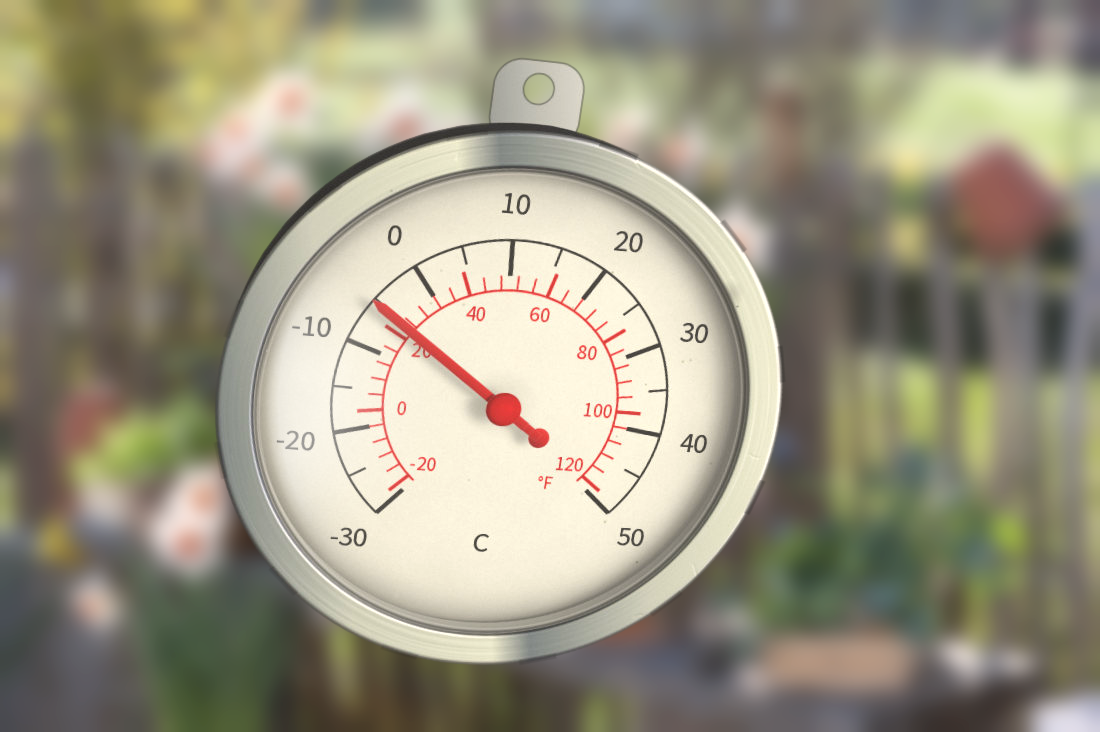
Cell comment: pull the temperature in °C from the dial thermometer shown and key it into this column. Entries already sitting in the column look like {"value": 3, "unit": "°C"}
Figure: {"value": -5, "unit": "°C"}
